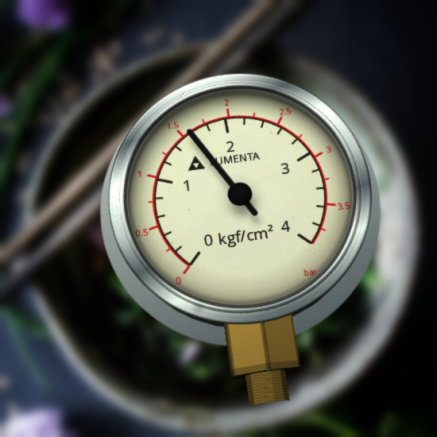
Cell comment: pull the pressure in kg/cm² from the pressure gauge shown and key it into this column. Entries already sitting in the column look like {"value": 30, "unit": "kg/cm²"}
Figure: {"value": 1.6, "unit": "kg/cm²"}
